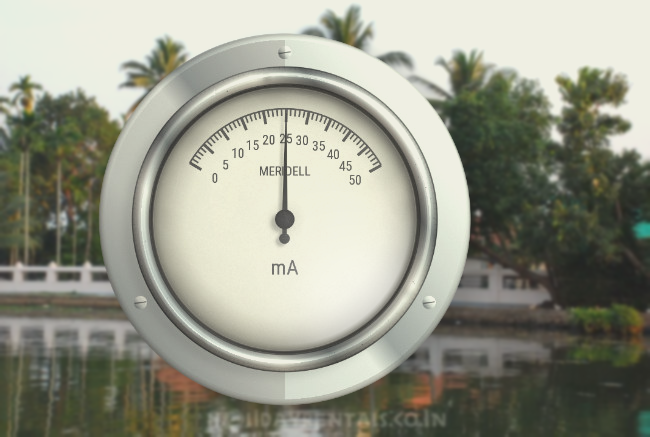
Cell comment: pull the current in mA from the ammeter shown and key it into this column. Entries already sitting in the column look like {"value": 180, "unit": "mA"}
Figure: {"value": 25, "unit": "mA"}
